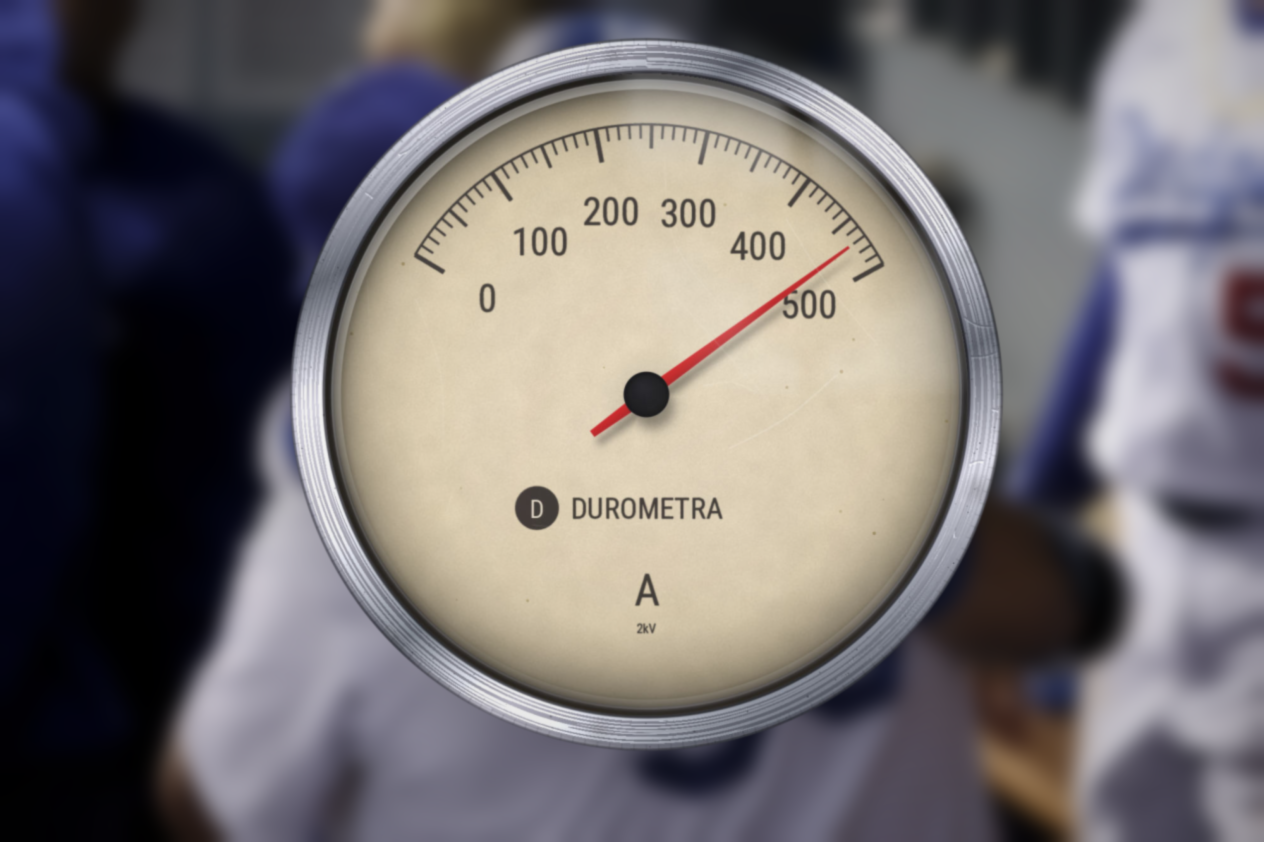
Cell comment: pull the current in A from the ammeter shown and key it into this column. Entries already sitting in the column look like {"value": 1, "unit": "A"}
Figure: {"value": 470, "unit": "A"}
